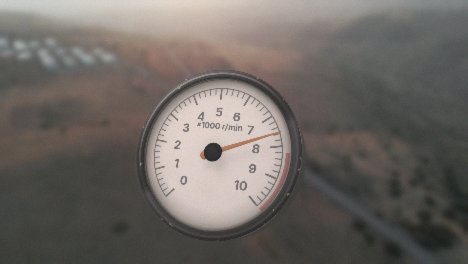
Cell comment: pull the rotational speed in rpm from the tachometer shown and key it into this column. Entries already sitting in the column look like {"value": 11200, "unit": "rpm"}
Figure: {"value": 7600, "unit": "rpm"}
